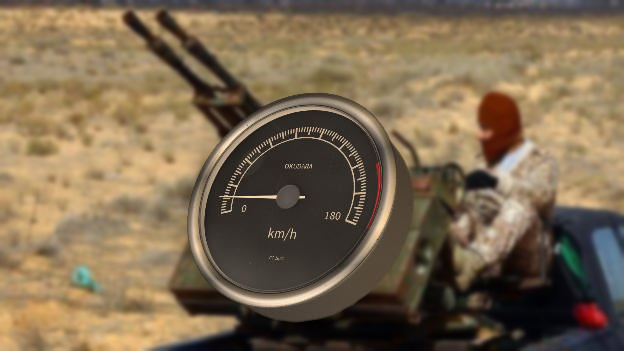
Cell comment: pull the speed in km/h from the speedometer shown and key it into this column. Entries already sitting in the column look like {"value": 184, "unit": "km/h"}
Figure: {"value": 10, "unit": "km/h"}
